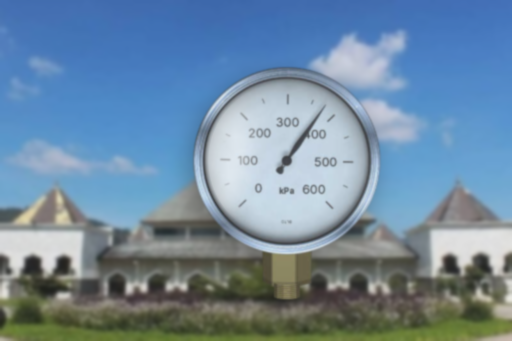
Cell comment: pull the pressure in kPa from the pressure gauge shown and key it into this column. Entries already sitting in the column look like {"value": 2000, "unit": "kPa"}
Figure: {"value": 375, "unit": "kPa"}
